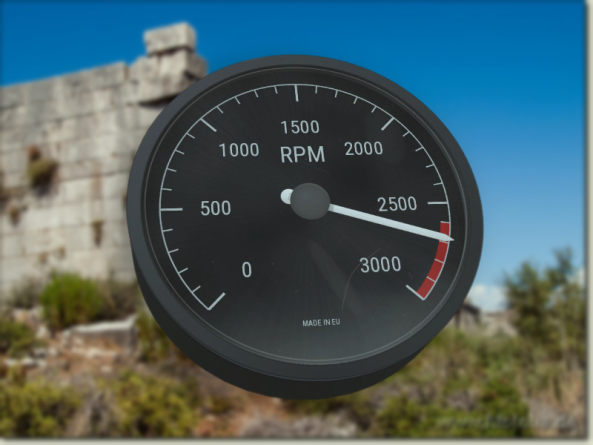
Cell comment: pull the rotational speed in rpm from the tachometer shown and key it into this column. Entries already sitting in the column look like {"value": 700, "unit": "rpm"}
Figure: {"value": 2700, "unit": "rpm"}
